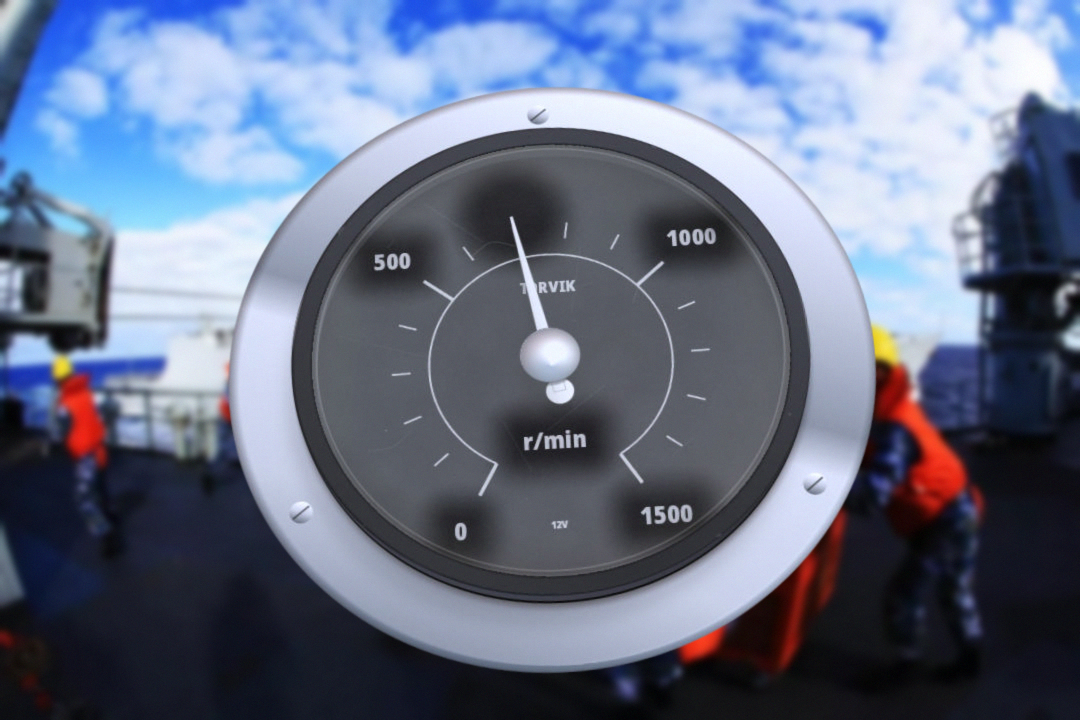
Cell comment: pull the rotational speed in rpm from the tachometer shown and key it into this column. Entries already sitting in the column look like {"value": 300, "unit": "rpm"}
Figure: {"value": 700, "unit": "rpm"}
